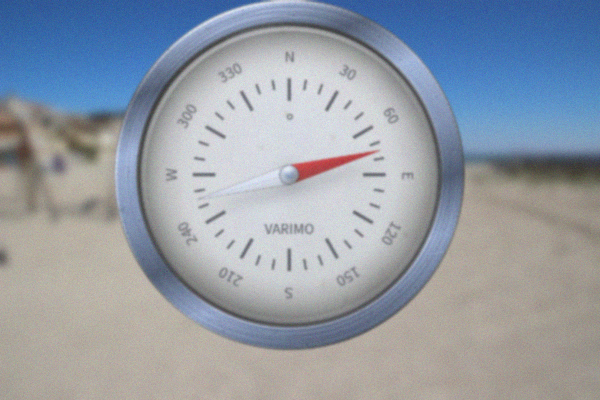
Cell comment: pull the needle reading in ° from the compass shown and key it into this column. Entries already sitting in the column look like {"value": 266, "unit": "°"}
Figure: {"value": 75, "unit": "°"}
